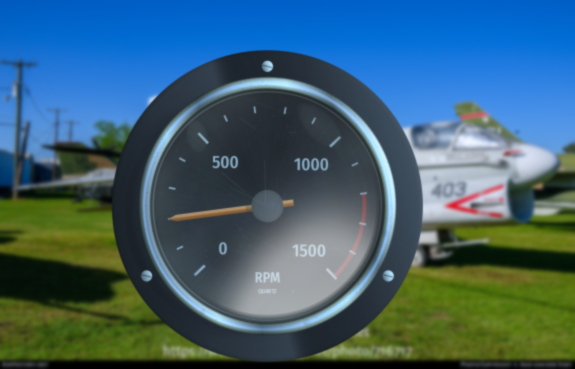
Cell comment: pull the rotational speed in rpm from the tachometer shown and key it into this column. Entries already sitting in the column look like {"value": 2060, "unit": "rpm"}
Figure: {"value": 200, "unit": "rpm"}
